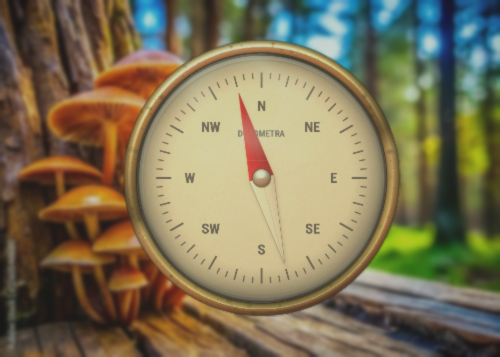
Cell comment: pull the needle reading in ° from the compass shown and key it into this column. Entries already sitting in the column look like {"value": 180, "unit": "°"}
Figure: {"value": 345, "unit": "°"}
